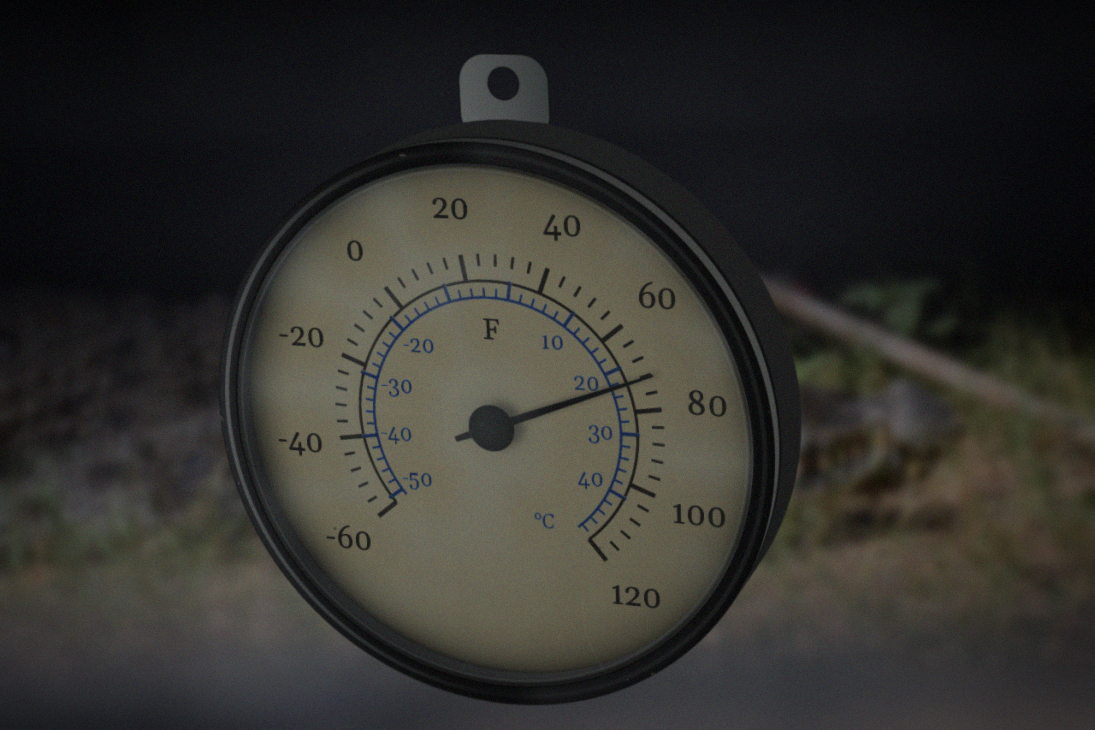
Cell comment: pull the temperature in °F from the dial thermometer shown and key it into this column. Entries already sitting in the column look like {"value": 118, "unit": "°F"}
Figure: {"value": 72, "unit": "°F"}
